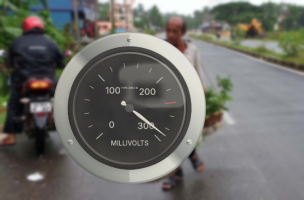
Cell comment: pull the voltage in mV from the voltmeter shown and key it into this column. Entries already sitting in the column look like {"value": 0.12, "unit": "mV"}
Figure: {"value": 290, "unit": "mV"}
